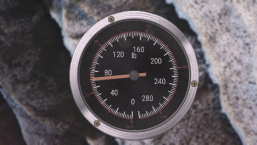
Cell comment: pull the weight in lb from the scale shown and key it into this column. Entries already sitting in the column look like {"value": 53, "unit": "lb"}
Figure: {"value": 70, "unit": "lb"}
